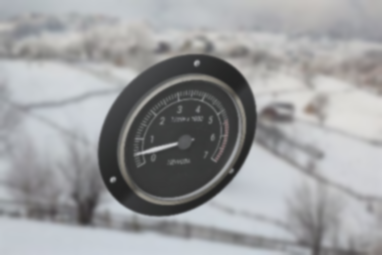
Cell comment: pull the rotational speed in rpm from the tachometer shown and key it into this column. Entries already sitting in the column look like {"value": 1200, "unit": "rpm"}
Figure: {"value": 500, "unit": "rpm"}
